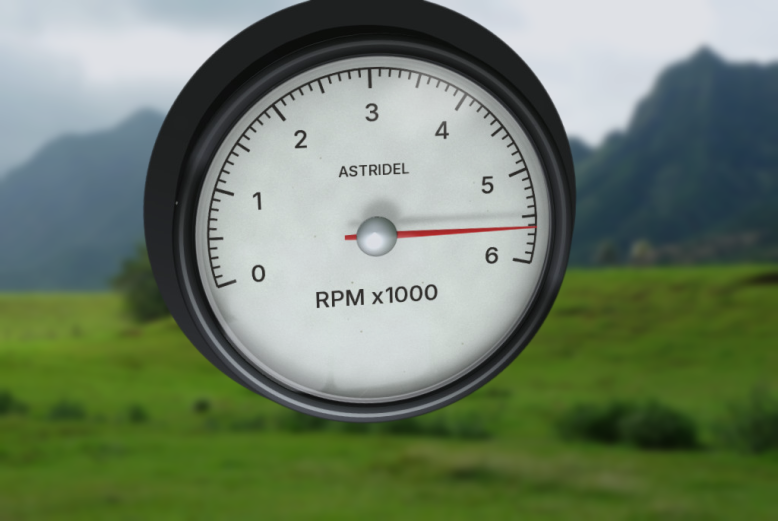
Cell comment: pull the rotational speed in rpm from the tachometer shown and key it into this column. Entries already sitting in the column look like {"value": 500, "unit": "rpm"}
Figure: {"value": 5600, "unit": "rpm"}
